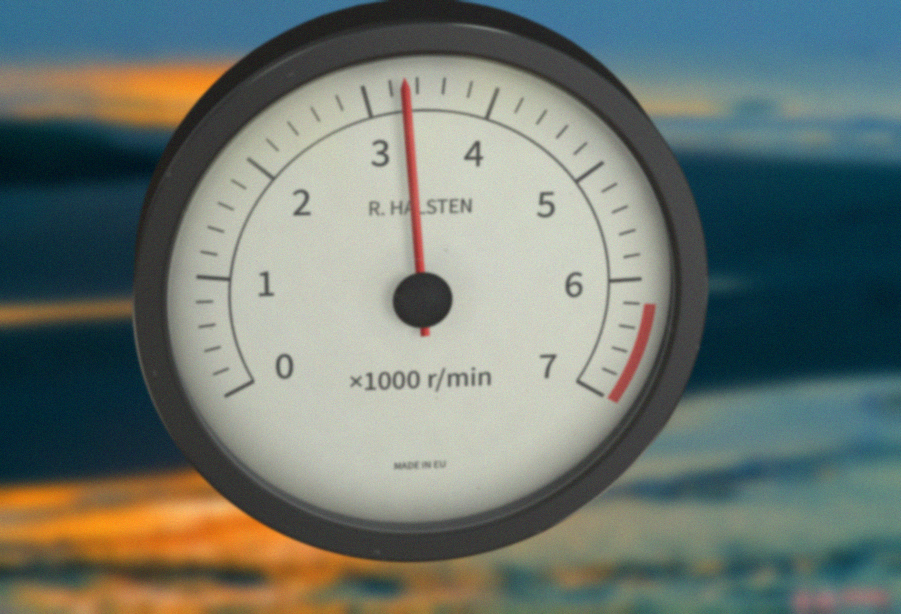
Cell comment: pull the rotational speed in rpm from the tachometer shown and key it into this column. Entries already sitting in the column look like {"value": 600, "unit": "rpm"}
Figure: {"value": 3300, "unit": "rpm"}
